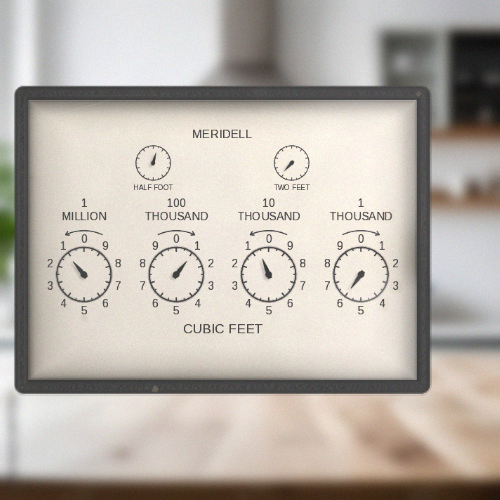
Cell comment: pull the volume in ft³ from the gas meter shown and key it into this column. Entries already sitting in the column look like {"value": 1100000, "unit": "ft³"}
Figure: {"value": 110600, "unit": "ft³"}
